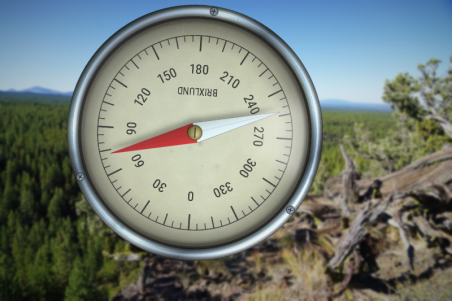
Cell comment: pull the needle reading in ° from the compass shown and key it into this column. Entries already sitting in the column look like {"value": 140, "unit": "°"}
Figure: {"value": 72.5, "unit": "°"}
